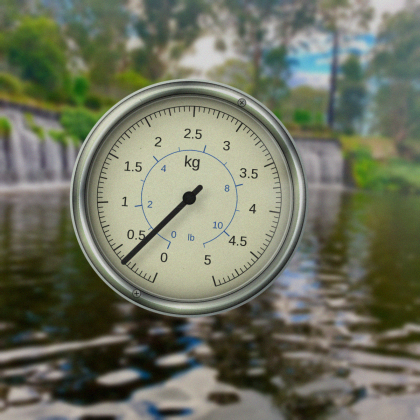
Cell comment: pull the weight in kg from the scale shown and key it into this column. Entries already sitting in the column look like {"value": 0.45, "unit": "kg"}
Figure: {"value": 0.35, "unit": "kg"}
